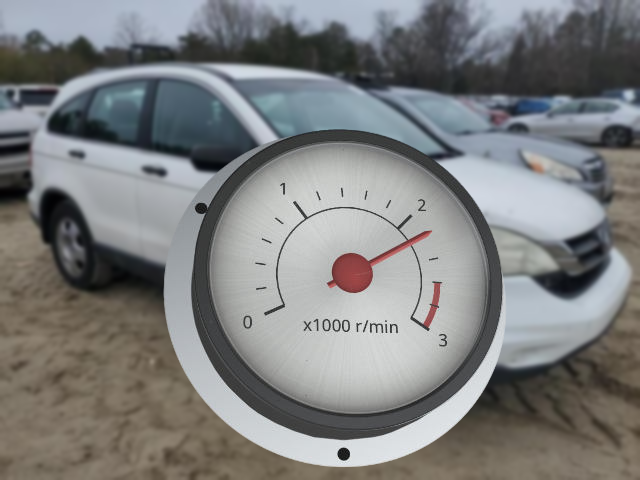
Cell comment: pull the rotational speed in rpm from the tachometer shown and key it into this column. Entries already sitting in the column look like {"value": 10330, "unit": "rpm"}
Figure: {"value": 2200, "unit": "rpm"}
